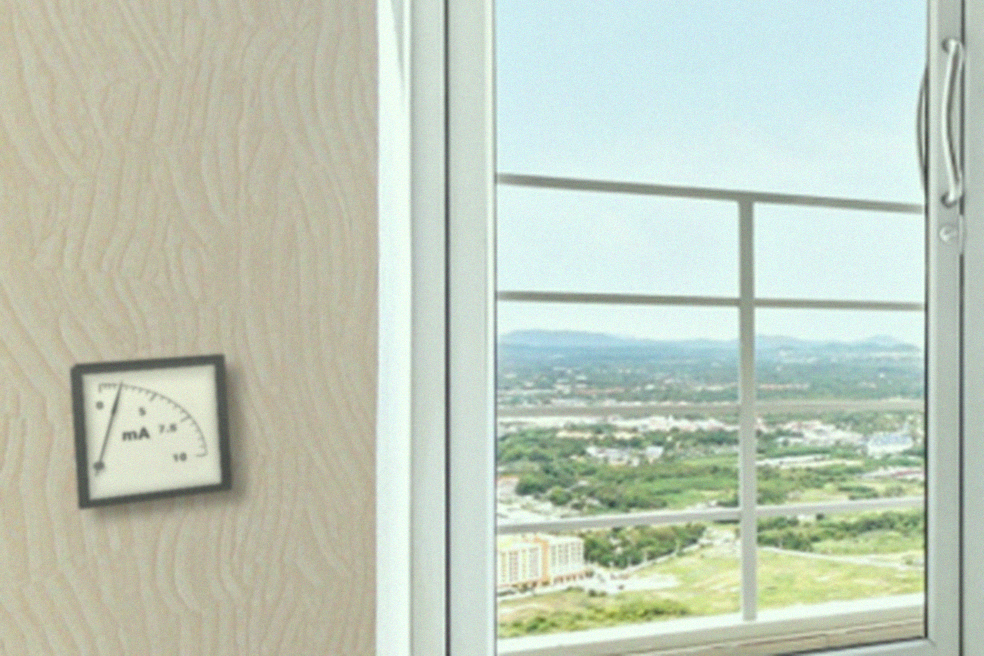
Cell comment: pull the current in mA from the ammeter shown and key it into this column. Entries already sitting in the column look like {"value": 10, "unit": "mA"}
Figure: {"value": 2.5, "unit": "mA"}
